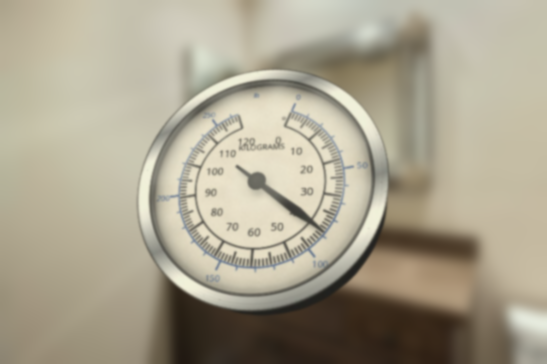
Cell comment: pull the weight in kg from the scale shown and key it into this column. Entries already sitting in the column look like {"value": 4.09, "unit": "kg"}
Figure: {"value": 40, "unit": "kg"}
